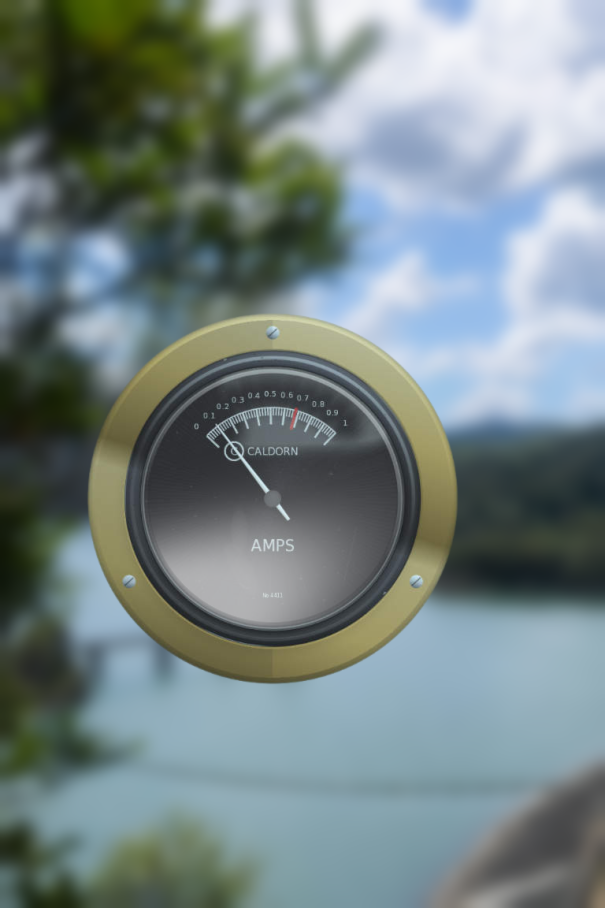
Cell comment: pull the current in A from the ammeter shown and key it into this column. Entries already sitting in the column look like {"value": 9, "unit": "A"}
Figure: {"value": 0.1, "unit": "A"}
